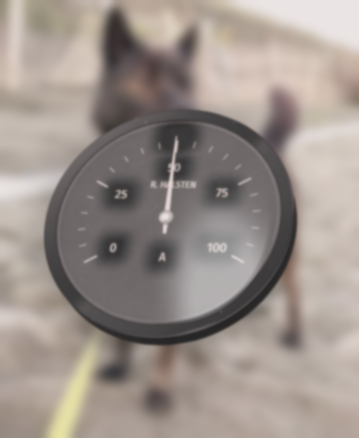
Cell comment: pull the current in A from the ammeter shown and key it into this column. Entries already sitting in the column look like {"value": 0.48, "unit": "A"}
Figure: {"value": 50, "unit": "A"}
